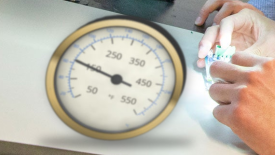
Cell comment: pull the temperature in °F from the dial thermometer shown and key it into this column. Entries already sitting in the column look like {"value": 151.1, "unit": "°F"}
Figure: {"value": 150, "unit": "°F"}
